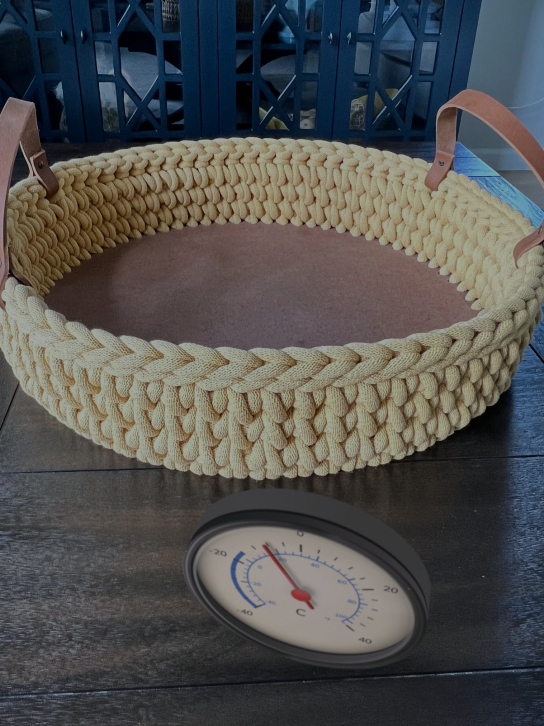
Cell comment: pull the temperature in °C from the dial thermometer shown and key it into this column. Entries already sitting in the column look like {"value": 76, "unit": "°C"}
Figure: {"value": -8, "unit": "°C"}
